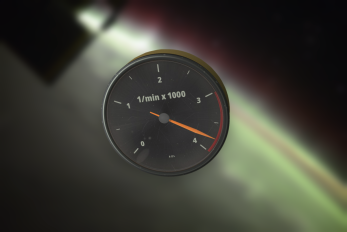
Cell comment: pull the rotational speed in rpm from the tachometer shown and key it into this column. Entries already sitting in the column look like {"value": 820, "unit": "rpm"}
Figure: {"value": 3750, "unit": "rpm"}
